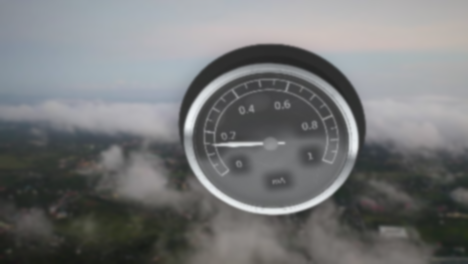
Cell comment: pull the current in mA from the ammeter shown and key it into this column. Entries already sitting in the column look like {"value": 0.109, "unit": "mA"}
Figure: {"value": 0.15, "unit": "mA"}
